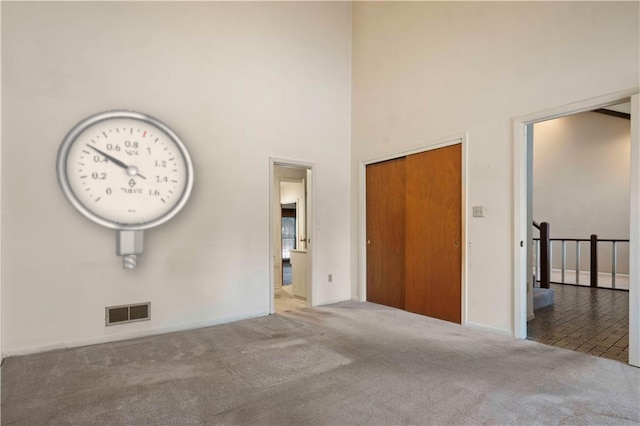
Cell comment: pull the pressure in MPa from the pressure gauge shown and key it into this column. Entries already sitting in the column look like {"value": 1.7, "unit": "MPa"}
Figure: {"value": 0.45, "unit": "MPa"}
